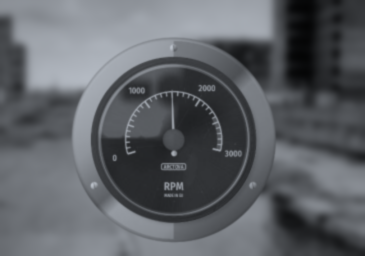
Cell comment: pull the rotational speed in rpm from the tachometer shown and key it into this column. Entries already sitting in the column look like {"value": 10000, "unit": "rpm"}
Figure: {"value": 1500, "unit": "rpm"}
